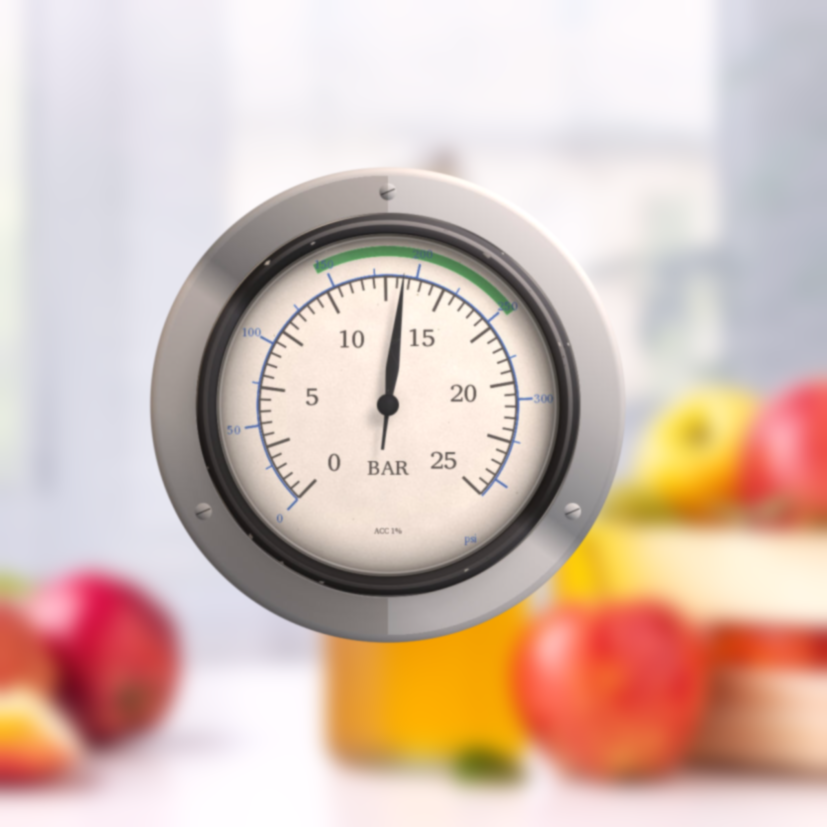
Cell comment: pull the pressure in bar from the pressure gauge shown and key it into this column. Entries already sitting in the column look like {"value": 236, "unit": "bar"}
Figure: {"value": 13.25, "unit": "bar"}
